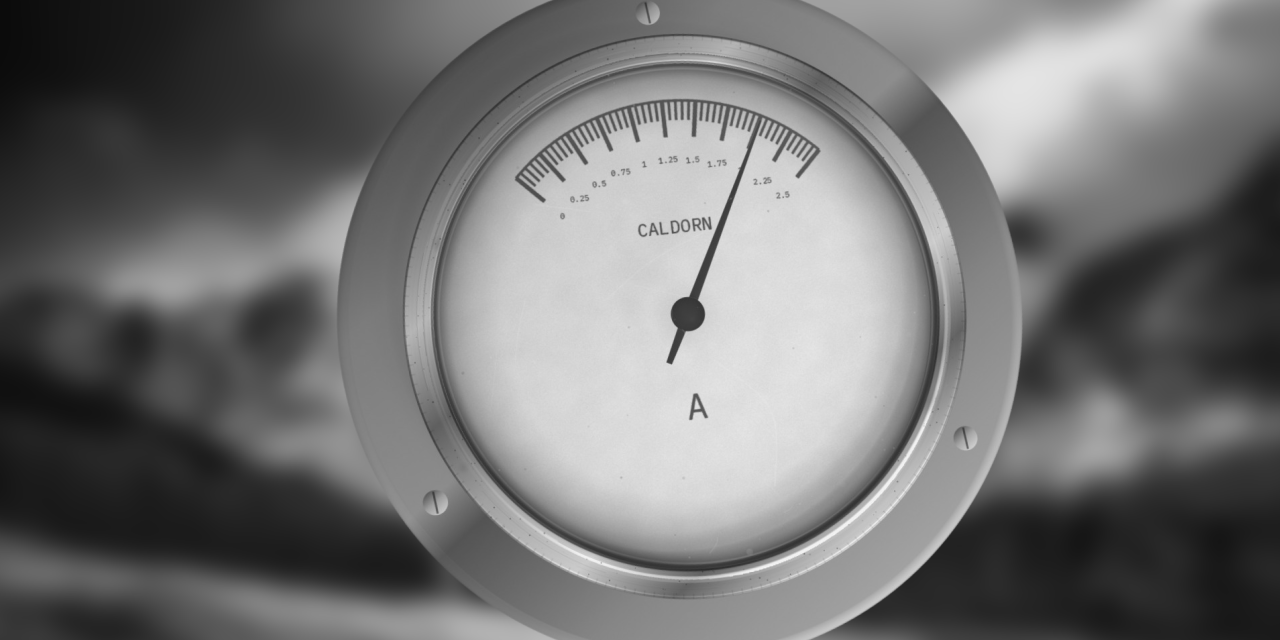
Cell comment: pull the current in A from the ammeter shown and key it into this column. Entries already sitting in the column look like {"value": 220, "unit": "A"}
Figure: {"value": 2, "unit": "A"}
